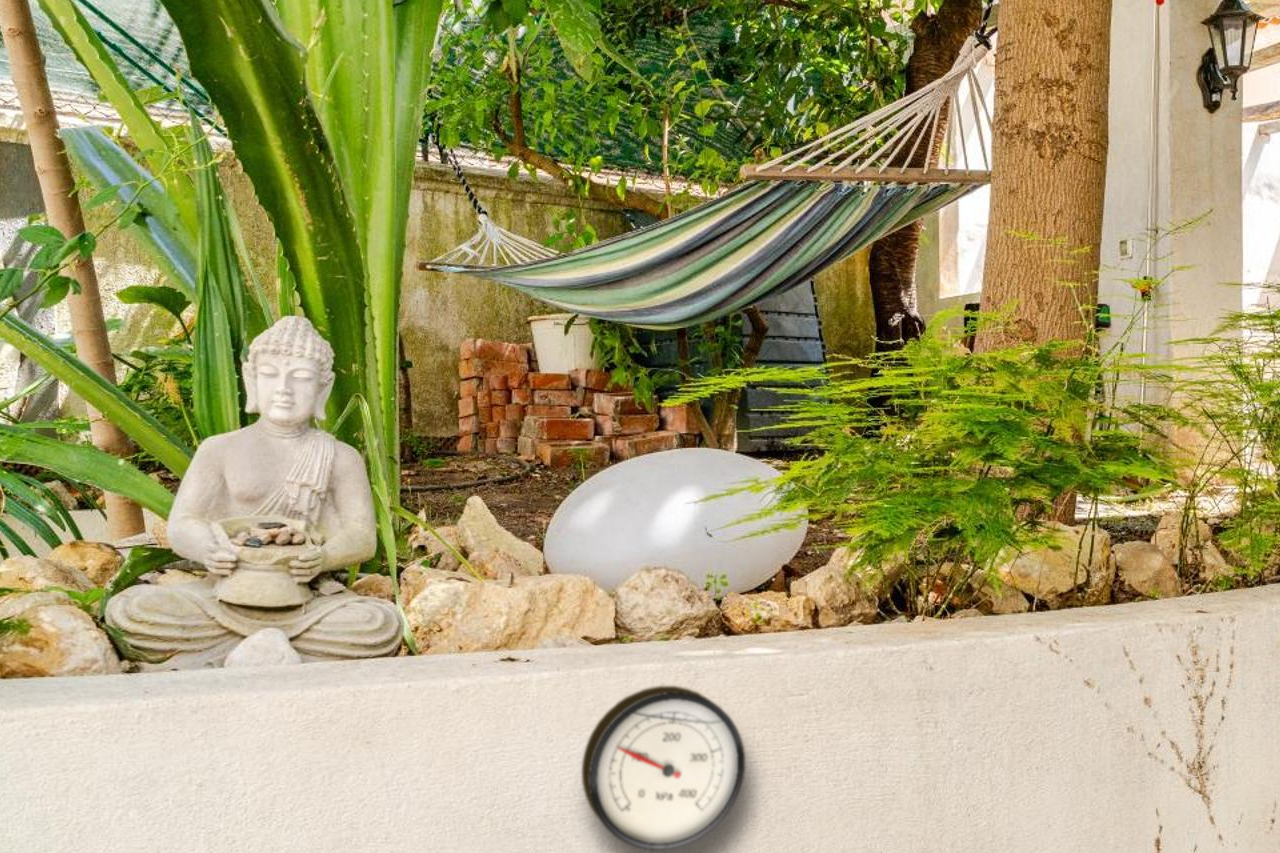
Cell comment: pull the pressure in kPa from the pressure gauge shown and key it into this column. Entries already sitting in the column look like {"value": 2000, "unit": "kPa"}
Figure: {"value": 100, "unit": "kPa"}
